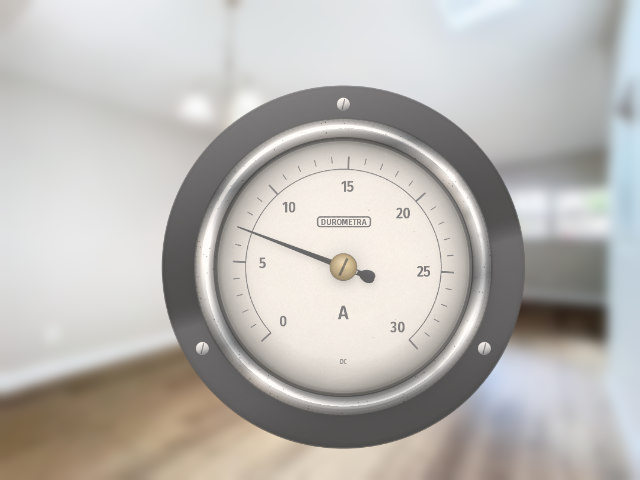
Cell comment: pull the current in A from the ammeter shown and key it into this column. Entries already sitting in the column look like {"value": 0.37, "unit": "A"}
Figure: {"value": 7, "unit": "A"}
